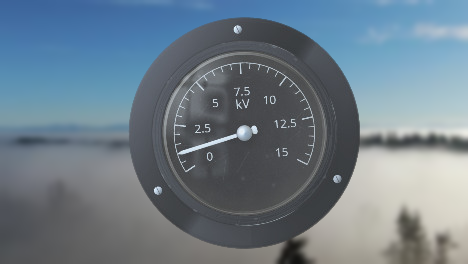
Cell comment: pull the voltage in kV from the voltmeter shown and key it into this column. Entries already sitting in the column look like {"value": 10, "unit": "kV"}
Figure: {"value": 1, "unit": "kV"}
